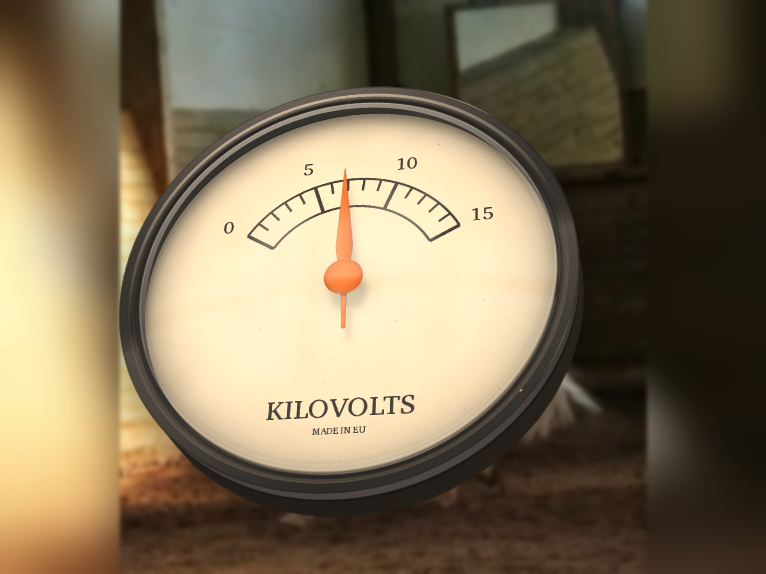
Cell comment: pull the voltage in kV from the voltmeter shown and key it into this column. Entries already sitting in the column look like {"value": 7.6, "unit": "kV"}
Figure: {"value": 7, "unit": "kV"}
